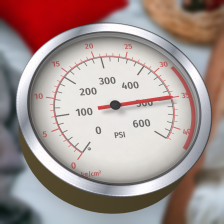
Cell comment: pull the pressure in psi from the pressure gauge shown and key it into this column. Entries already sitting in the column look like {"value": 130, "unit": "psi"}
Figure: {"value": 500, "unit": "psi"}
